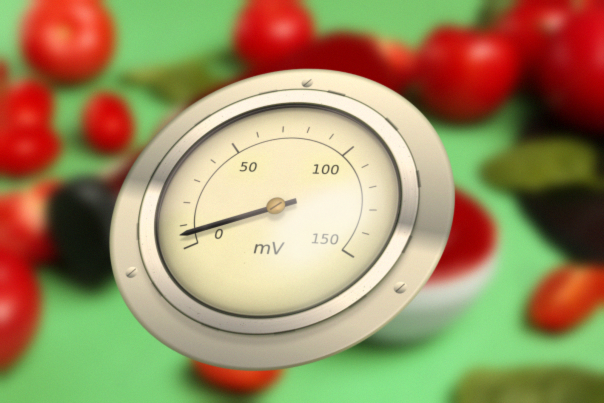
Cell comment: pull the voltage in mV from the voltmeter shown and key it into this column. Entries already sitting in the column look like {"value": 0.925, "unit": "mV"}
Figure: {"value": 5, "unit": "mV"}
